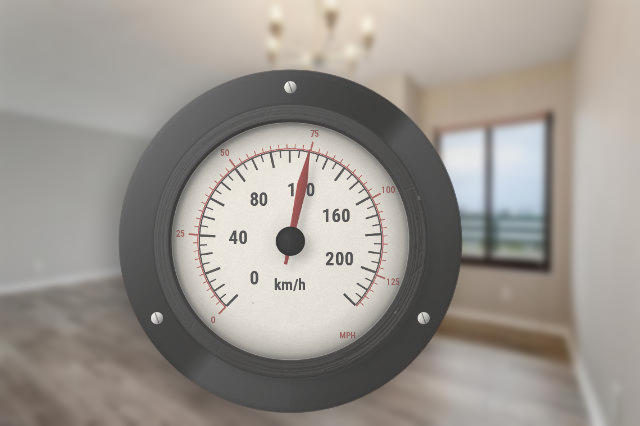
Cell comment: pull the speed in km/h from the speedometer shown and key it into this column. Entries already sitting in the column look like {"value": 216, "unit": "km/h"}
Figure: {"value": 120, "unit": "km/h"}
